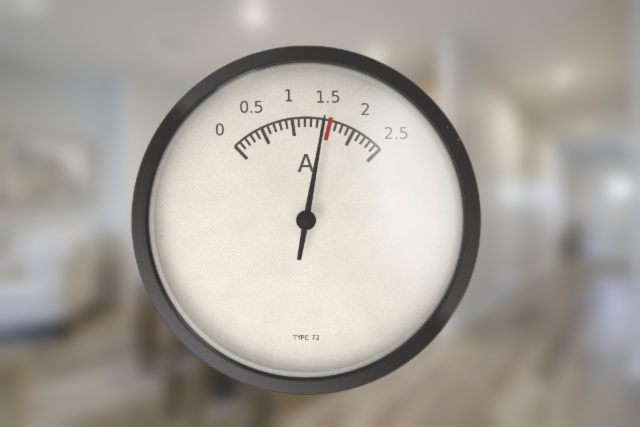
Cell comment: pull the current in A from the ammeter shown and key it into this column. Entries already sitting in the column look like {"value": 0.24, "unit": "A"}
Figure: {"value": 1.5, "unit": "A"}
